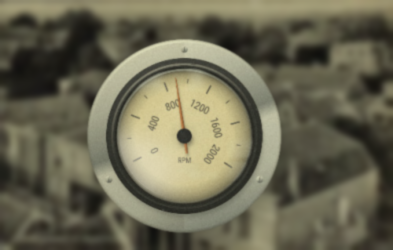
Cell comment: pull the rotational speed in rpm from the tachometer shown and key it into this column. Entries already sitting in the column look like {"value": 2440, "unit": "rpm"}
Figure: {"value": 900, "unit": "rpm"}
